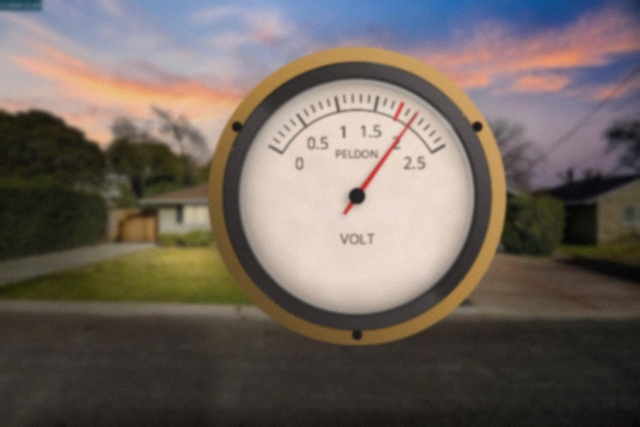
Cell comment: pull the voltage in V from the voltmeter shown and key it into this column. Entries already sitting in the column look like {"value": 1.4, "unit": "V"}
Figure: {"value": 2, "unit": "V"}
